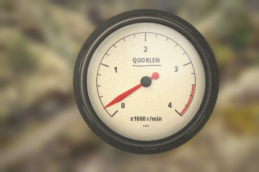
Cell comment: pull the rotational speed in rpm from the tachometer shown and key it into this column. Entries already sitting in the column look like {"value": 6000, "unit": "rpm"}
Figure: {"value": 200, "unit": "rpm"}
